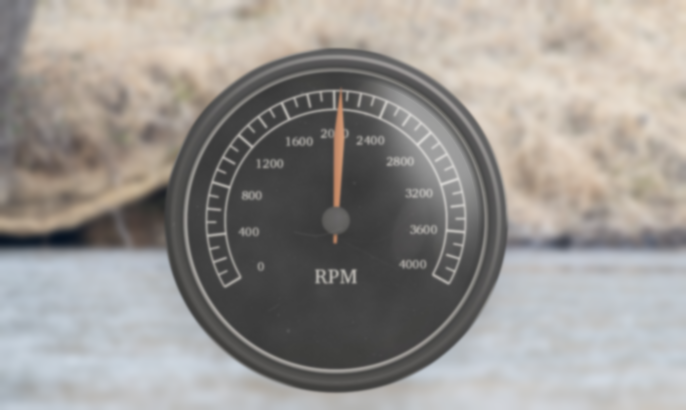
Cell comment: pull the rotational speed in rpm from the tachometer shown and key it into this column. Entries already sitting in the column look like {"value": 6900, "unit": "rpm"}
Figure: {"value": 2050, "unit": "rpm"}
